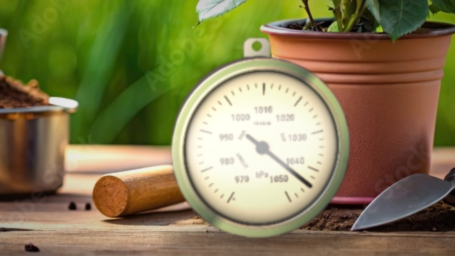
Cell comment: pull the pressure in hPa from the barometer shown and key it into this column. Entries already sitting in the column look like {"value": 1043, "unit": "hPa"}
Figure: {"value": 1044, "unit": "hPa"}
